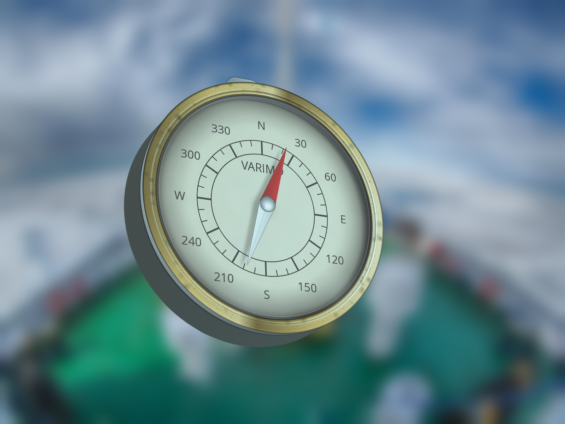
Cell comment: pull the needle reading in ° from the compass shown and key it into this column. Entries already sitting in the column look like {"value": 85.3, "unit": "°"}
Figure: {"value": 20, "unit": "°"}
